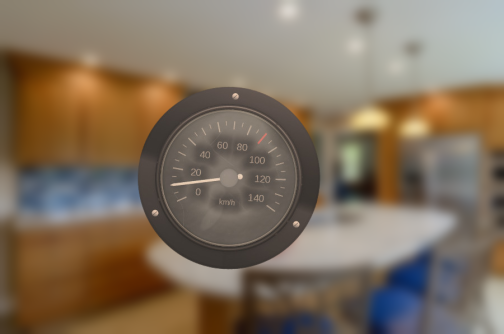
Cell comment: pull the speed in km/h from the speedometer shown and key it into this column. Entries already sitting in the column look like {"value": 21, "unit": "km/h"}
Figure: {"value": 10, "unit": "km/h"}
